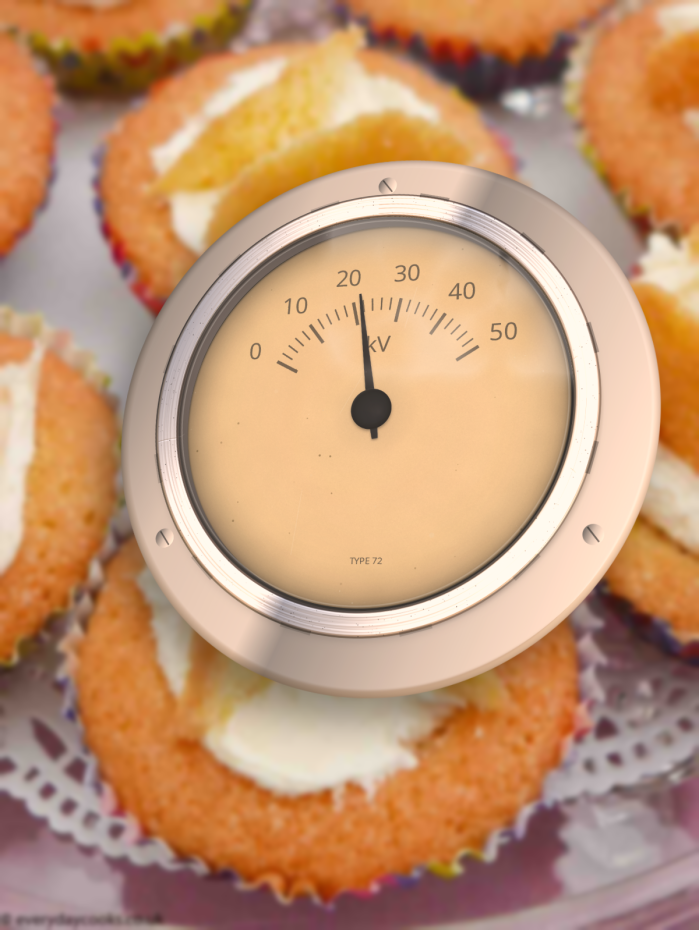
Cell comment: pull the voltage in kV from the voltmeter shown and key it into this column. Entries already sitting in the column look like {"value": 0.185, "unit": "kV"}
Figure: {"value": 22, "unit": "kV"}
